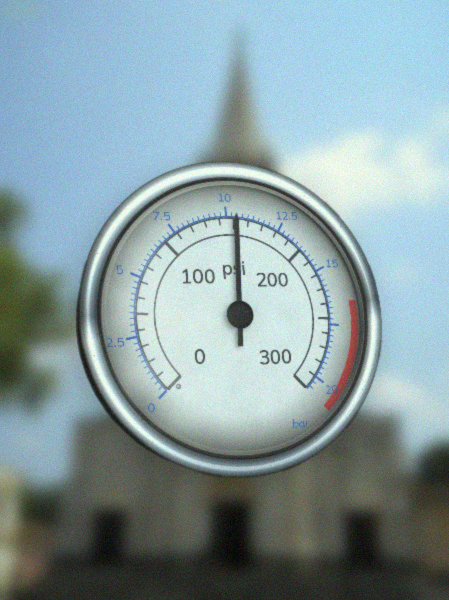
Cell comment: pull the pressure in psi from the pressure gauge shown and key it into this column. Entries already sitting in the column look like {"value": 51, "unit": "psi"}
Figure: {"value": 150, "unit": "psi"}
